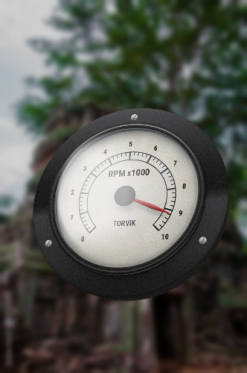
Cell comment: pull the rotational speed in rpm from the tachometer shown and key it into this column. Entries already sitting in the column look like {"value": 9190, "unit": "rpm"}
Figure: {"value": 9200, "unit": "rpm"}
